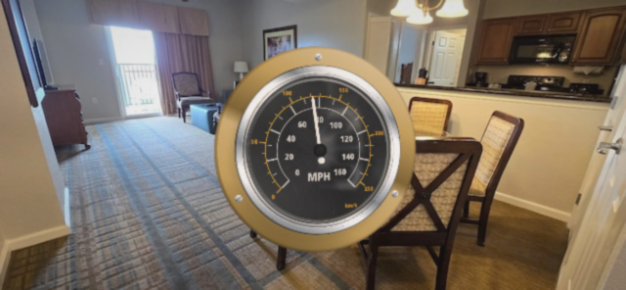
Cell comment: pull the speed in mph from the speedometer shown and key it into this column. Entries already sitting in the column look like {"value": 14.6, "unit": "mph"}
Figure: {"value": 75, "unit": "mph"}
